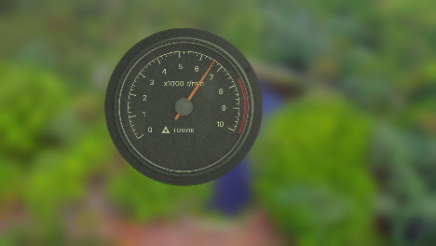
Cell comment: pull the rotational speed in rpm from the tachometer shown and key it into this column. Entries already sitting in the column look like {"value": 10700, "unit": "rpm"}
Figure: {"value": 6600, "unit": "rpm"}
